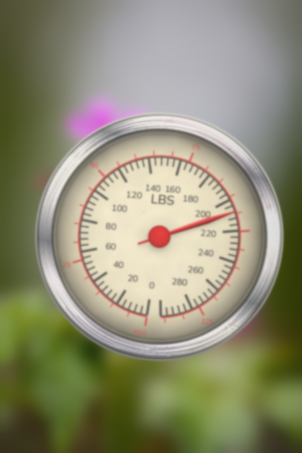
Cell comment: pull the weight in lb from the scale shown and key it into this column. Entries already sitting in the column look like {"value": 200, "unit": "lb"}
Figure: {"value": 208, "unit": "lb"}
